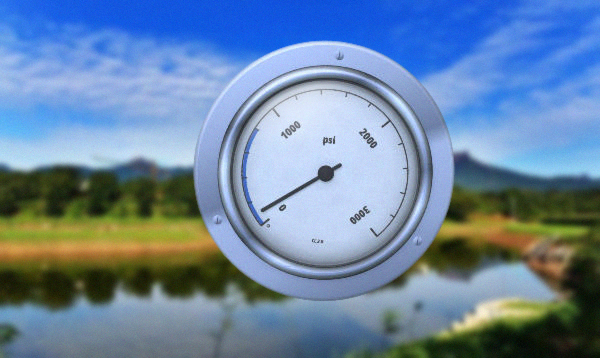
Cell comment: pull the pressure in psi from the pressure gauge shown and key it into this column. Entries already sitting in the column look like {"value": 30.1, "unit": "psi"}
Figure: {"value": 100, "unit": "psi"}
